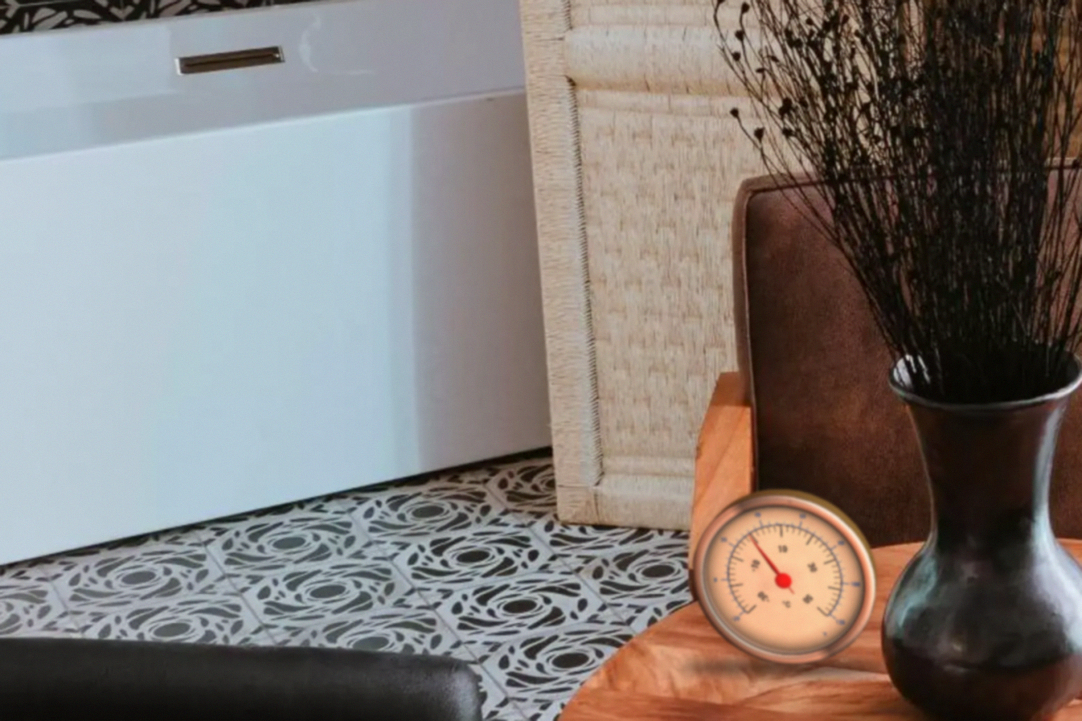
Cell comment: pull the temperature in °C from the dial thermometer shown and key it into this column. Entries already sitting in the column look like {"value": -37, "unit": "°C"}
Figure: {"value": 0, "unit": "°C"}
